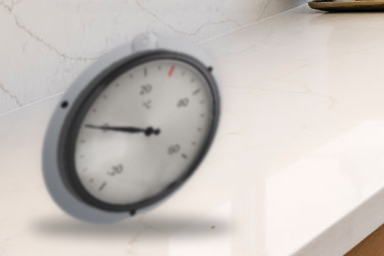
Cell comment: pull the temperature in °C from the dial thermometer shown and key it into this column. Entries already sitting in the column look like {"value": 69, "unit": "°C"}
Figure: {"value": 0, "unit": "°C"}
